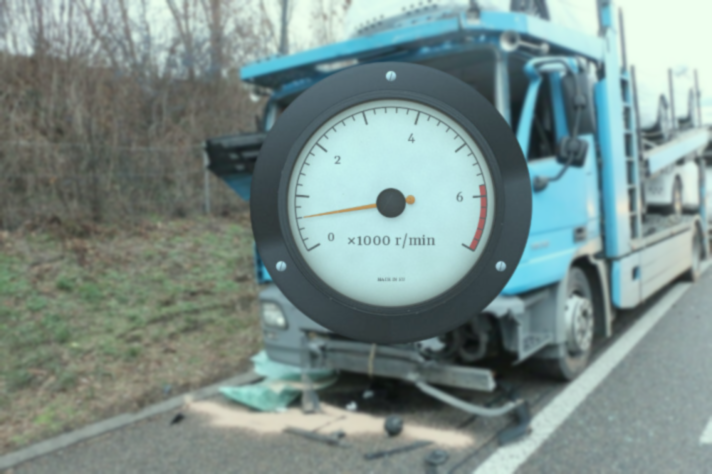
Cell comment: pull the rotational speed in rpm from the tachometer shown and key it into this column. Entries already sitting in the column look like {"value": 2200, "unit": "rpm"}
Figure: {"value": 600, "unit": "rpm"}
